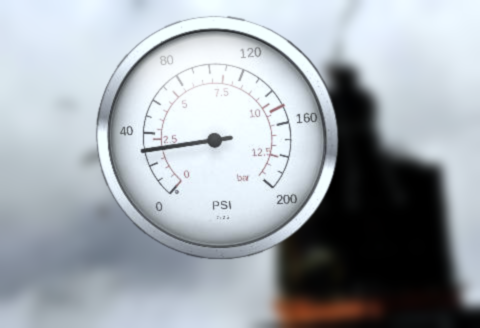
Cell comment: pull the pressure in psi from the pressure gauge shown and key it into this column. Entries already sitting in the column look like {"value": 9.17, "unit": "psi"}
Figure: {"value": 30, "unit": "psi"}
